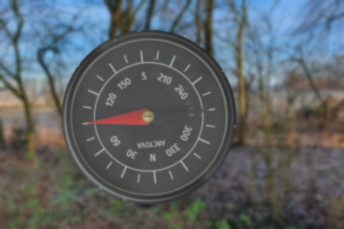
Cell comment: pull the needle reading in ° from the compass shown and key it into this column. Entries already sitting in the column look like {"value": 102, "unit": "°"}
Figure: {"value": 90, "unit": "°"}
